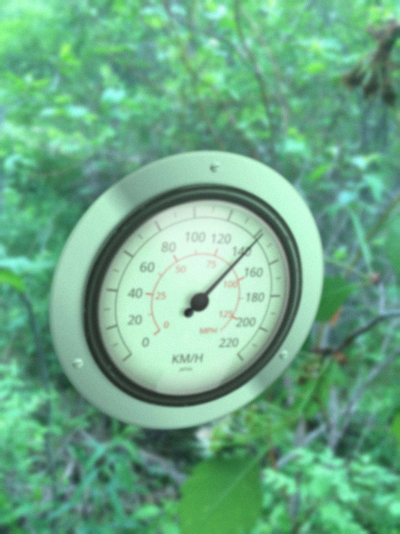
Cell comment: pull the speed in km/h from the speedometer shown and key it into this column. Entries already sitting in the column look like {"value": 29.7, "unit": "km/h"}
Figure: {"value": 140, "unit": "km/h"}
